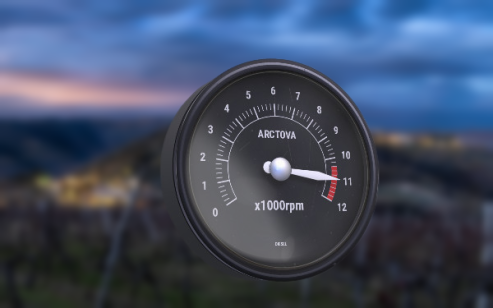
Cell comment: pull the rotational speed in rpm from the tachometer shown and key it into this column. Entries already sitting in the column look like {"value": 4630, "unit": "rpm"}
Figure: {"value": 11000, "unit": "rpm"}
